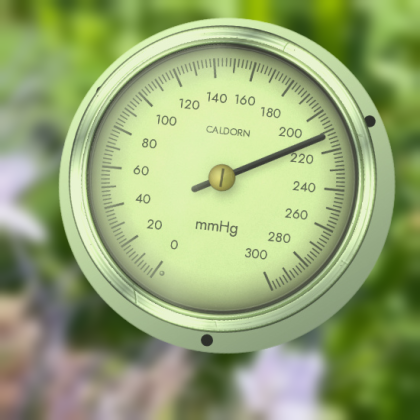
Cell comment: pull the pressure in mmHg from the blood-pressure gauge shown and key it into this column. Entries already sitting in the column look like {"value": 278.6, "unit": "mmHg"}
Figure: {"value": 212, "unit": "mmHg"}
